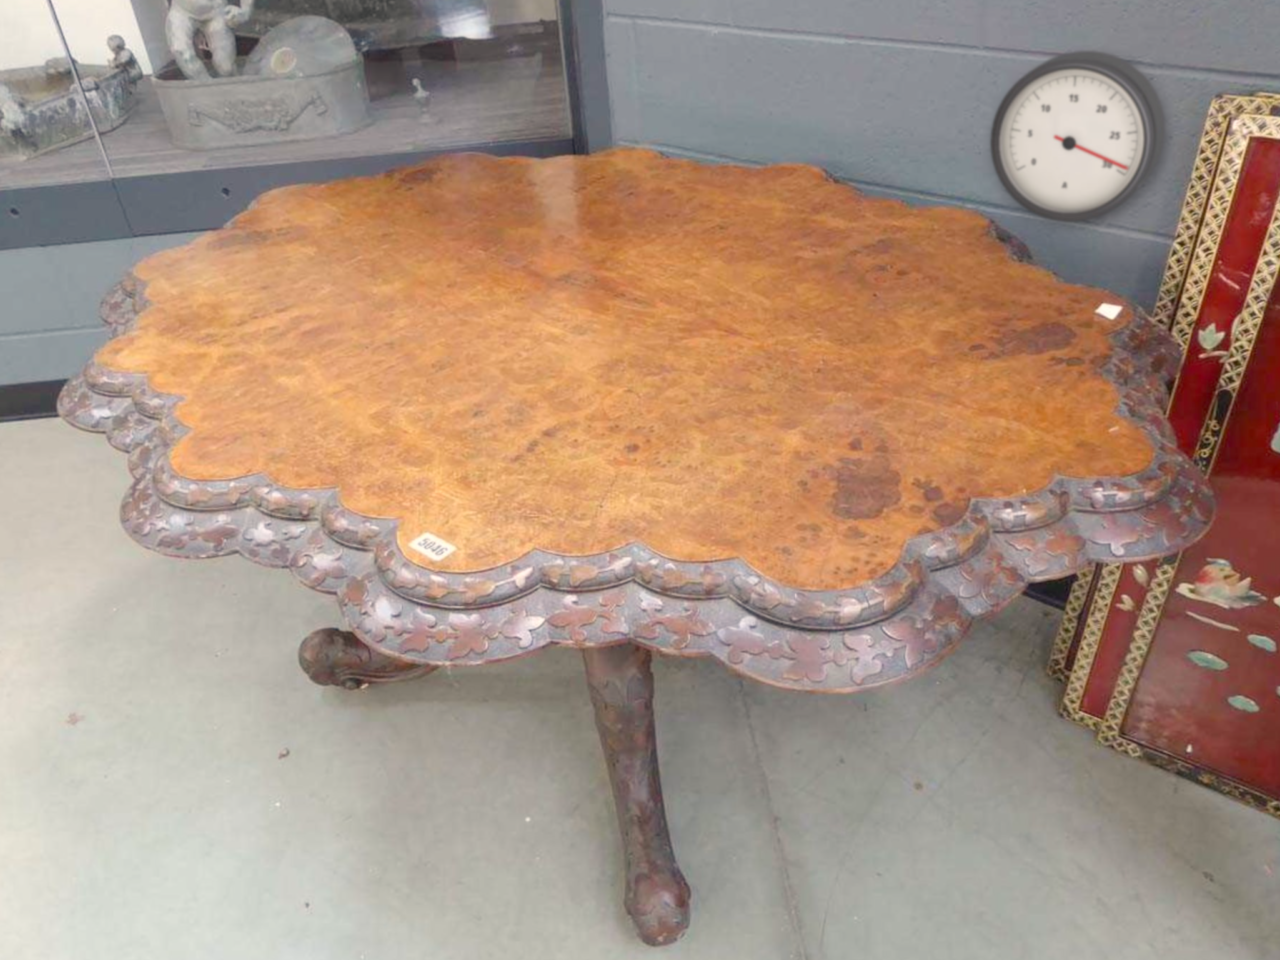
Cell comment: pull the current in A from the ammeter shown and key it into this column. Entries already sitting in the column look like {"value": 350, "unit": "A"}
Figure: {"value": 29, "unit": "A"}
